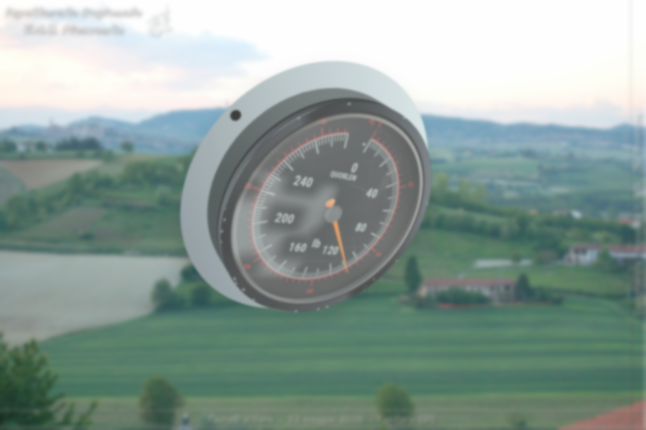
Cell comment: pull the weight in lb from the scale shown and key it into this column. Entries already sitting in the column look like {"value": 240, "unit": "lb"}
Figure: {"value": 110, "unit": "lb"}
